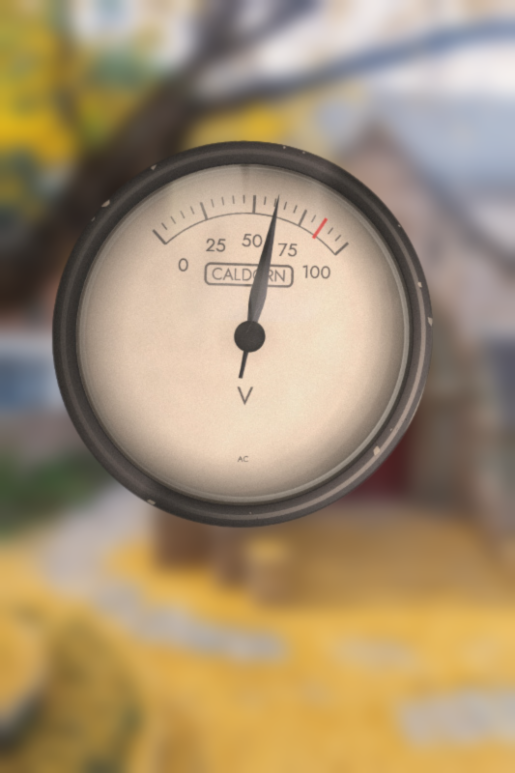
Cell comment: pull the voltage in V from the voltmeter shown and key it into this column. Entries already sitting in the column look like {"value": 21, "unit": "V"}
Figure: {"value": 60, "unit": "V"}
